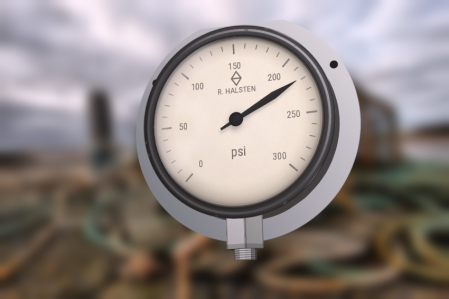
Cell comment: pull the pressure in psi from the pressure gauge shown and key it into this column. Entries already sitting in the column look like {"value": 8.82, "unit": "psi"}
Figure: {"value": 220, "unit": "psi"}
